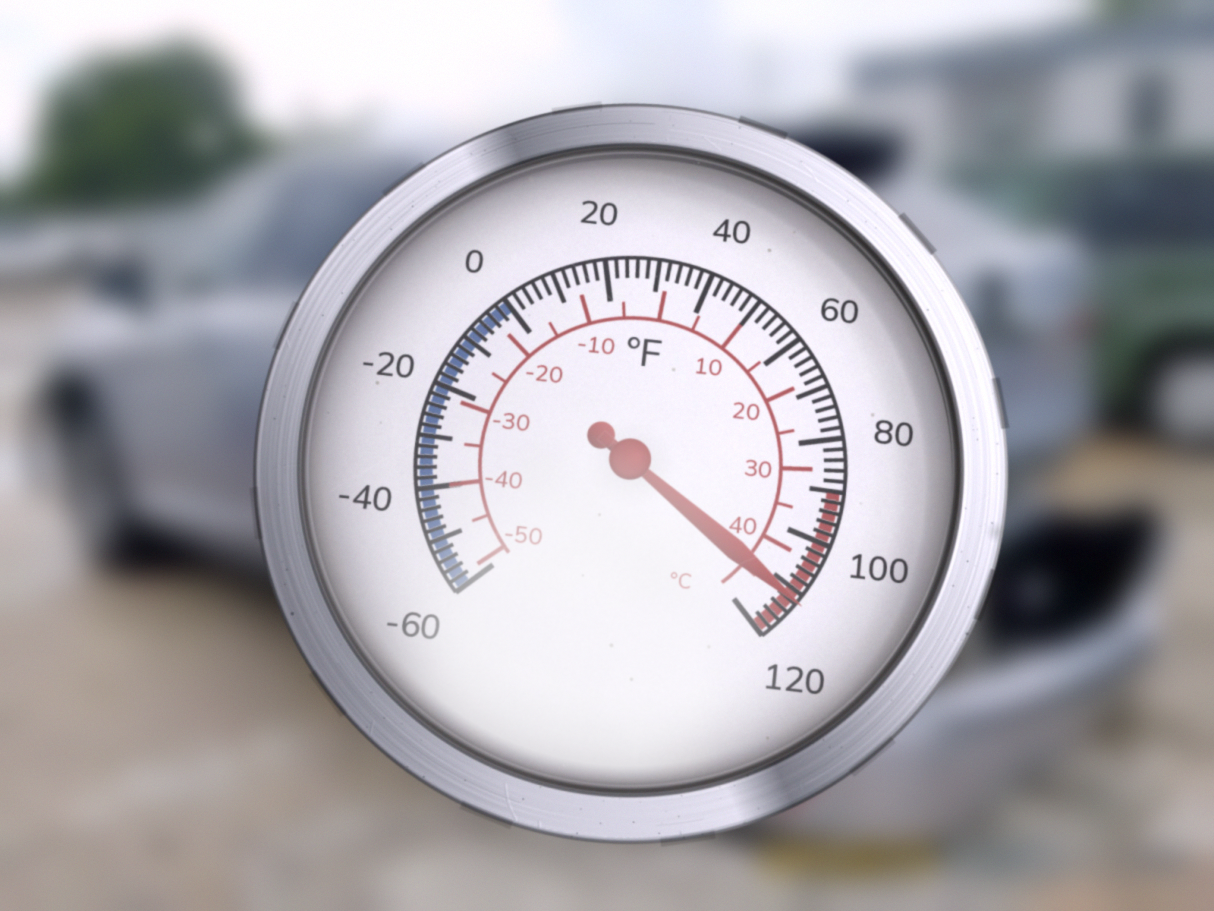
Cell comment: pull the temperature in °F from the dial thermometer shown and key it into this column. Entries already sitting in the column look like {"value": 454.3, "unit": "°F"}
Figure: {"value": 112, "unit": "°F"}
